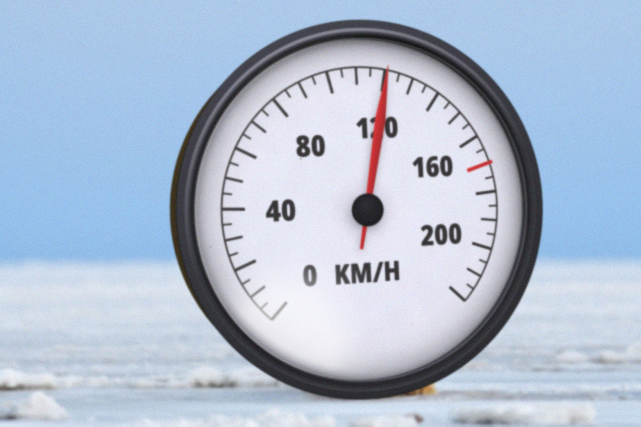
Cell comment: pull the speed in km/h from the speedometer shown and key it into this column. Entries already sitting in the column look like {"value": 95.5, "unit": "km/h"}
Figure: {"value": 120, "unit": "km/h"}
